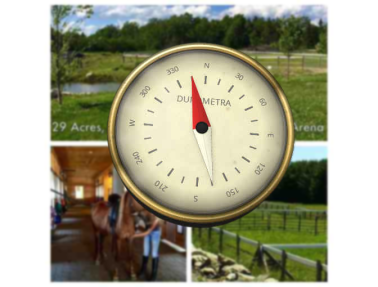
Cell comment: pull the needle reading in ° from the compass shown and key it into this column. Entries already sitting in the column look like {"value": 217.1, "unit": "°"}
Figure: {"value": 345, "unit": "°"}
